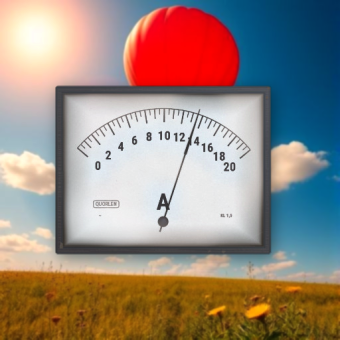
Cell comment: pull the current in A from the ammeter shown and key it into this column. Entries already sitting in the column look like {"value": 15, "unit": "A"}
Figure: {"value": 13.5, "unit": "A"}
